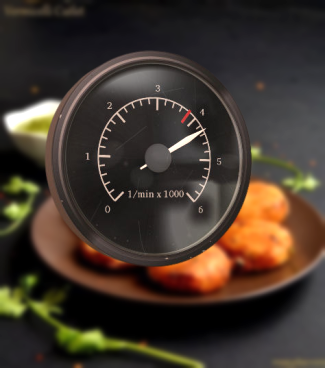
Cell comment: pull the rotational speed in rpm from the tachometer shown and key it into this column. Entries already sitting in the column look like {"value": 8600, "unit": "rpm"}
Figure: {"value": 4300, "unit": "rpm"}
